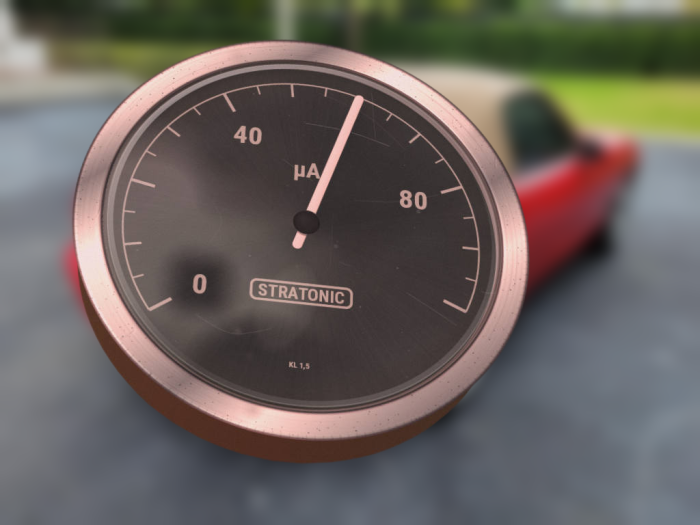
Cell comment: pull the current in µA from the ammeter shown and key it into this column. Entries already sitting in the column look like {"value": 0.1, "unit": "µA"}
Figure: {"value": 60, "unit": "µA"}
